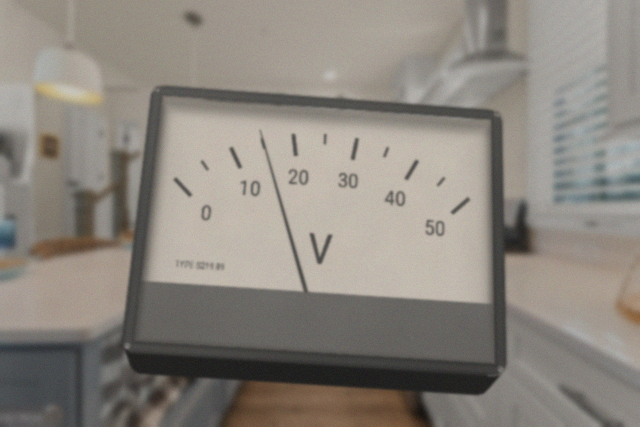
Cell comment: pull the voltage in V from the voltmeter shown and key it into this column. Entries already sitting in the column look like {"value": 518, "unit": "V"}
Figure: {"value": 15, "unit": "V"}
